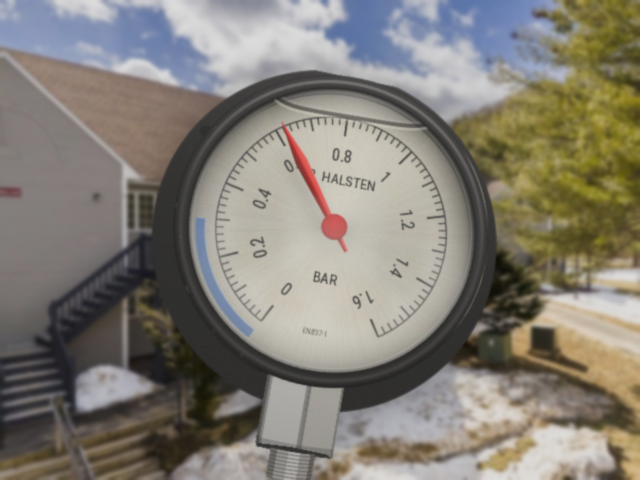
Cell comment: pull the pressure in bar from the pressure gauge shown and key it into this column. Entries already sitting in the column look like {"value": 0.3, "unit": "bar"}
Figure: {"value": 0.62, "unit": "bar"}
